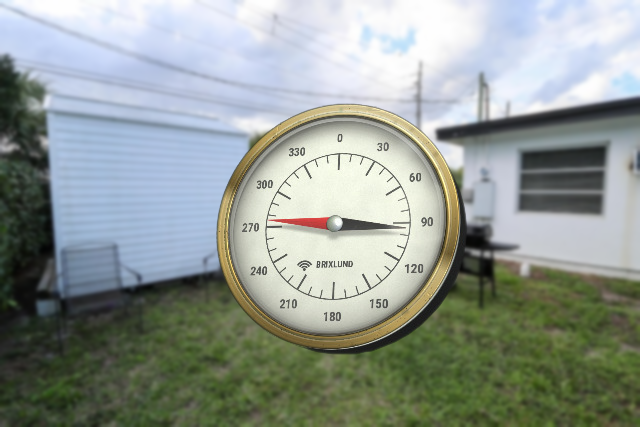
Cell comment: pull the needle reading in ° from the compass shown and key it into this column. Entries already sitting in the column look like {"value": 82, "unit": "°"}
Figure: {"value": 275, "unit": "°"}
